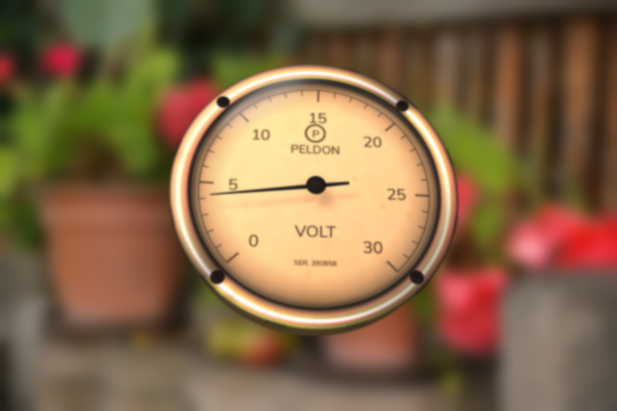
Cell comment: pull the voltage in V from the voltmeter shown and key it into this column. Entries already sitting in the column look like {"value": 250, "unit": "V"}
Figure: {"value": 4, "unit": "V"}
